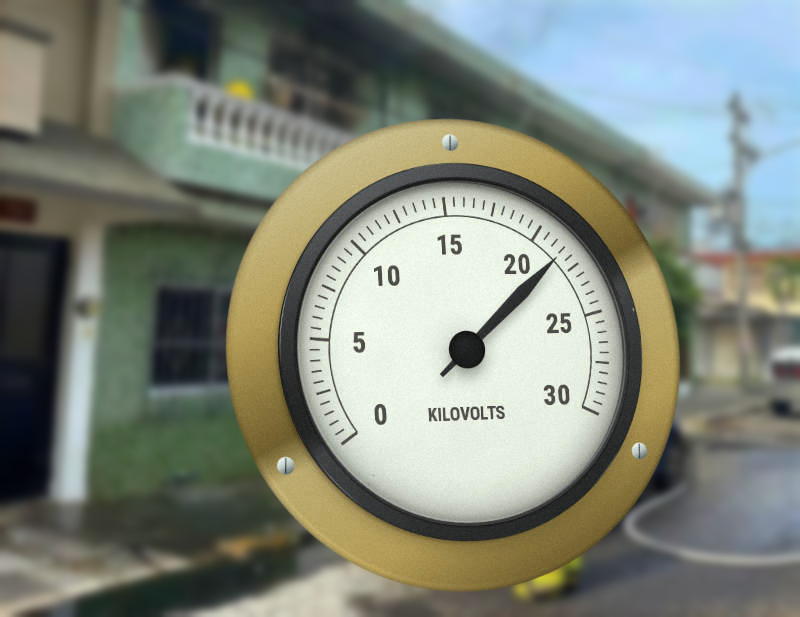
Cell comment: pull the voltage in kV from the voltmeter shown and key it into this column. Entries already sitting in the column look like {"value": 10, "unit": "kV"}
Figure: {"value": 21.5, "unit": "kV"}
